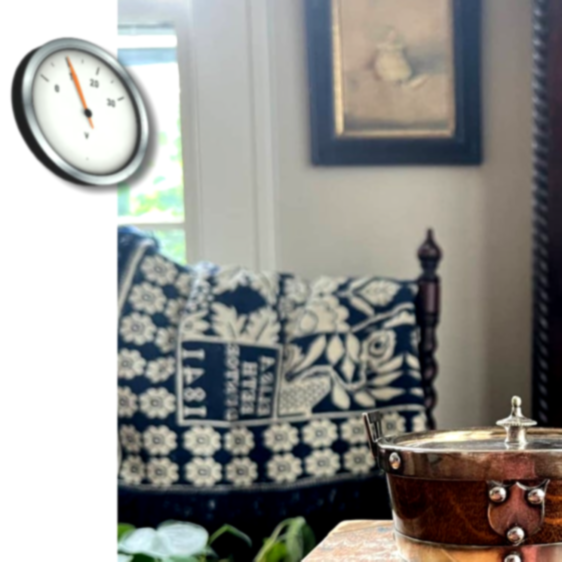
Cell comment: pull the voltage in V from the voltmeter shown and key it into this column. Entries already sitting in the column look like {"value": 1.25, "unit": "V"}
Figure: {"value": 10, "unit": "V"}
